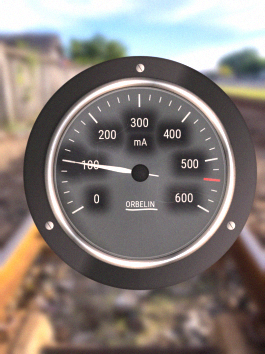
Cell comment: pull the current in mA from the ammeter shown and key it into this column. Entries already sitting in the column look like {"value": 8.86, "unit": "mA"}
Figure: {"value": 100, "unit": "mA"}
